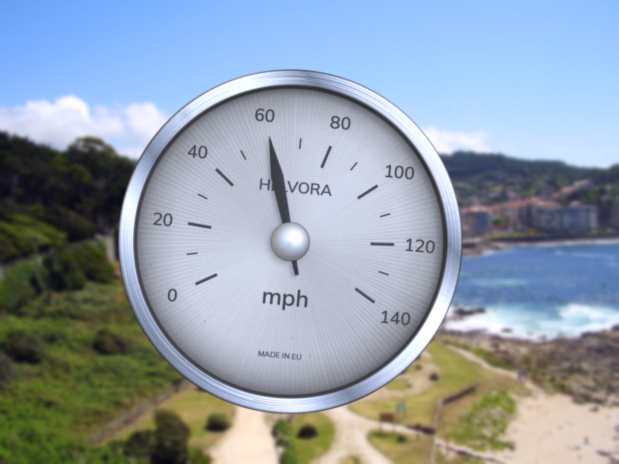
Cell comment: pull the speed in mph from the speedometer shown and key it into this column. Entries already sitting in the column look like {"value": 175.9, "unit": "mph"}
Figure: {"value": 60, "unit": "mph"}
